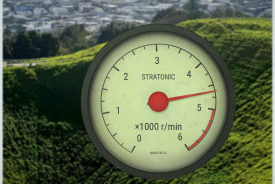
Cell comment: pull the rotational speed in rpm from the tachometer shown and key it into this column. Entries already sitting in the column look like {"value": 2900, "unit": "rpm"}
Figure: {"value": 4625, "unit": "rpm"}
